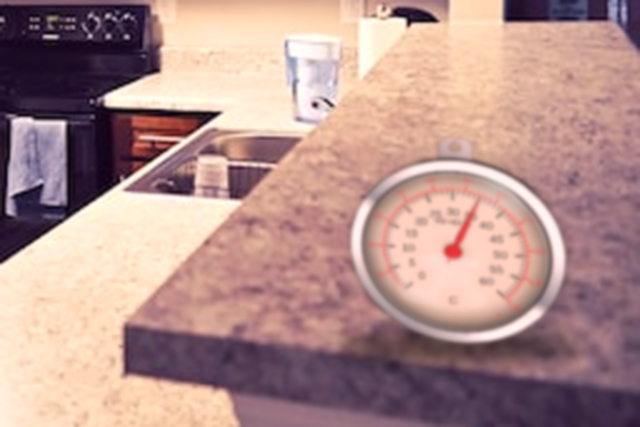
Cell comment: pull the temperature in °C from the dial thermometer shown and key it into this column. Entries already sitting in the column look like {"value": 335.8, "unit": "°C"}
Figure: {"value": 35, "unit": "°C"}
